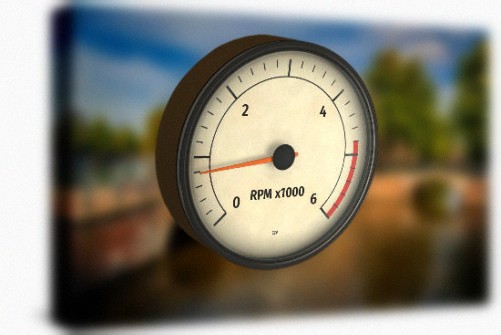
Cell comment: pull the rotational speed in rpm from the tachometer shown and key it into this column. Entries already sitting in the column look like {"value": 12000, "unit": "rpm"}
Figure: {"value": 800, "unit": "rpm"}
